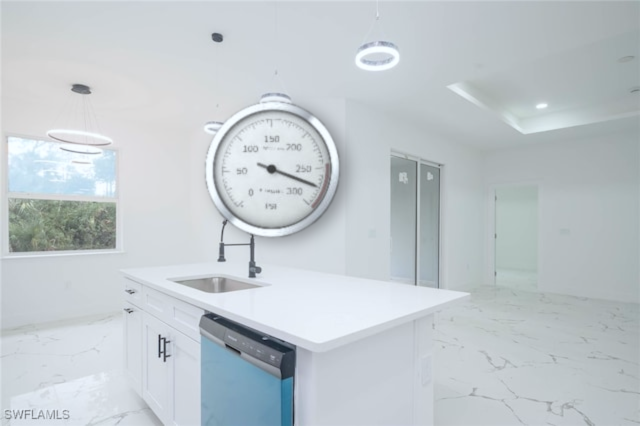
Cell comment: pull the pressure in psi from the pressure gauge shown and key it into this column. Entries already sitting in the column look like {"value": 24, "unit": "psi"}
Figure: {"value": 275, "unit": "psi"}
